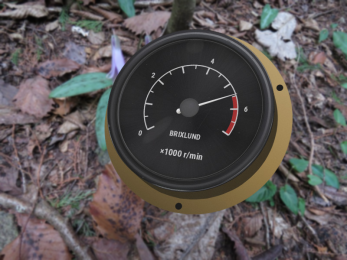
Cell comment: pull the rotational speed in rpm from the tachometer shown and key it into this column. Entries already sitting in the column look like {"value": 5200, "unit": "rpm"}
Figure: {"value": 5500, "unit": "rpm"}
